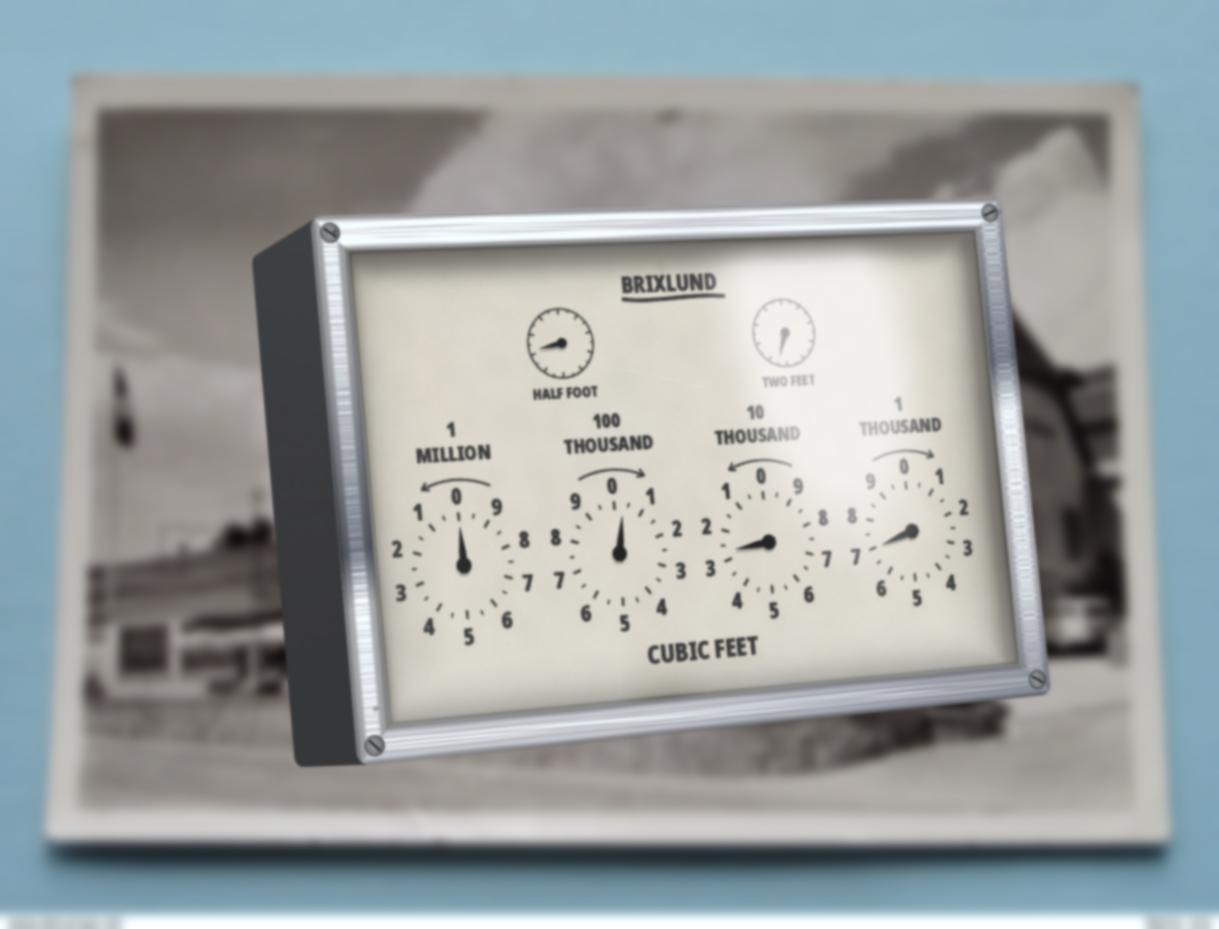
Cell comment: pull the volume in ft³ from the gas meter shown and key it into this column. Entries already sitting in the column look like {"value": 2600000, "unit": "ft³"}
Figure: {"value": 2700, "unit": "ft³"}
